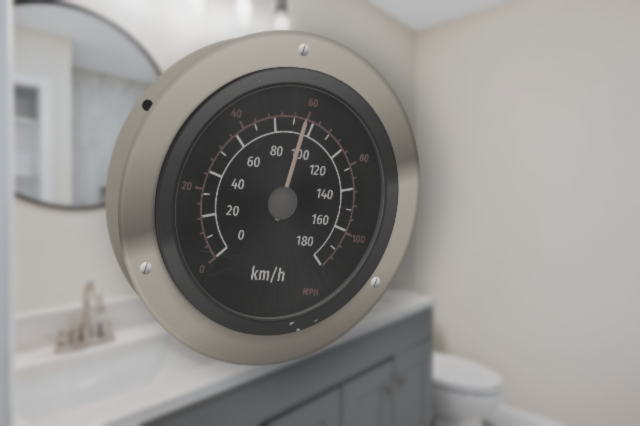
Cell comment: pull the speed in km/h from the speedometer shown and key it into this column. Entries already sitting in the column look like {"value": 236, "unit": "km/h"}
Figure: {"value": 95, "unit": "km/h"}
